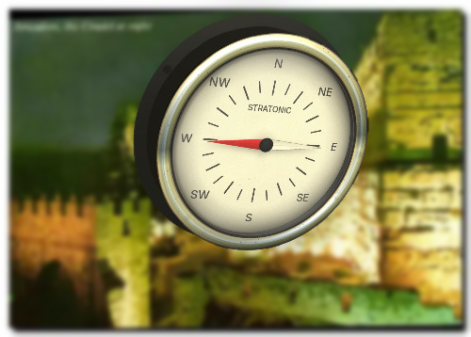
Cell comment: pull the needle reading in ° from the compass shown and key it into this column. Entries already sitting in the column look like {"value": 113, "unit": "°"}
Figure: {"value": 270, "unit": "°"}
